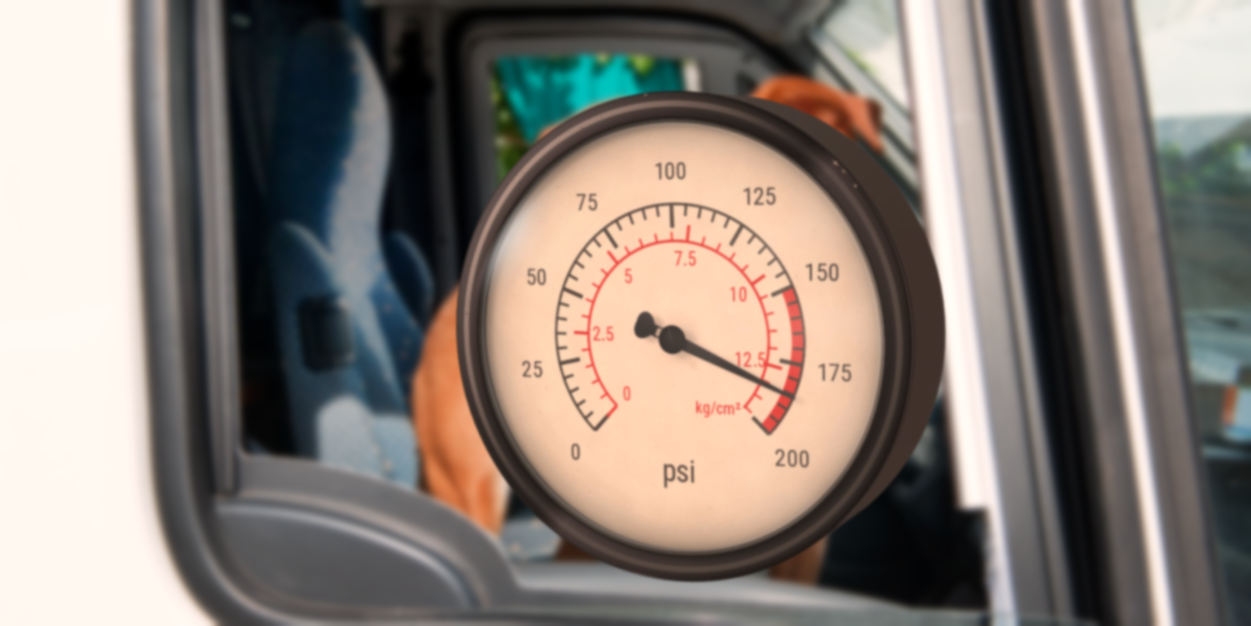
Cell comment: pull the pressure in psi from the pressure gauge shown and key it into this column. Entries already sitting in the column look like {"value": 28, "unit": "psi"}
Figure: {"value": 185, "unit": "psi"}
